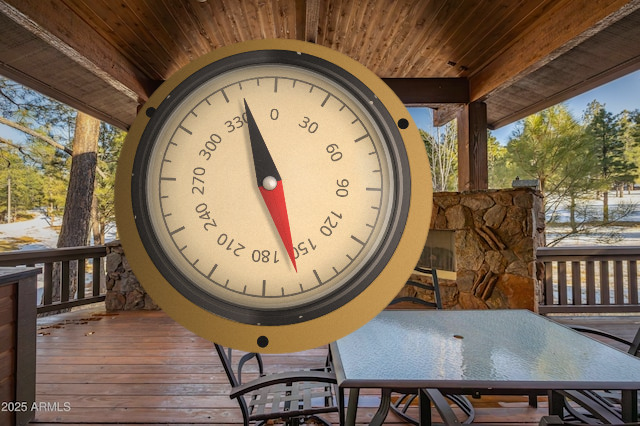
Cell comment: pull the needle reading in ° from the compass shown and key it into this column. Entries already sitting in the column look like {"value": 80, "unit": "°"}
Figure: {"value": 160, "unit": "°"}
